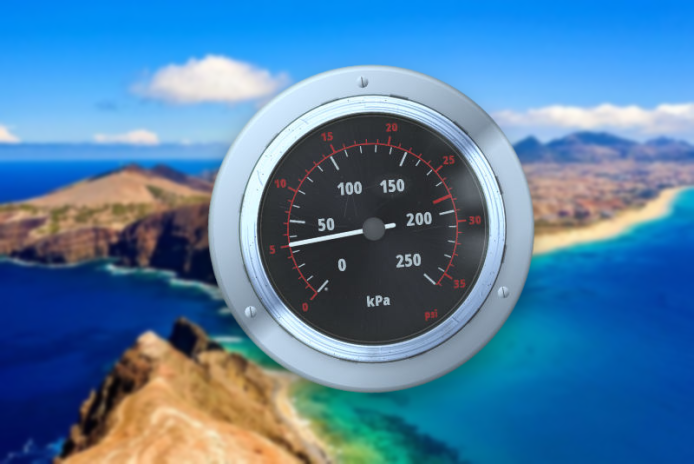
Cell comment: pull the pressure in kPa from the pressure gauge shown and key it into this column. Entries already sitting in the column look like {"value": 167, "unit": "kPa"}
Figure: {"value": 35, "unit": "kPa"}
